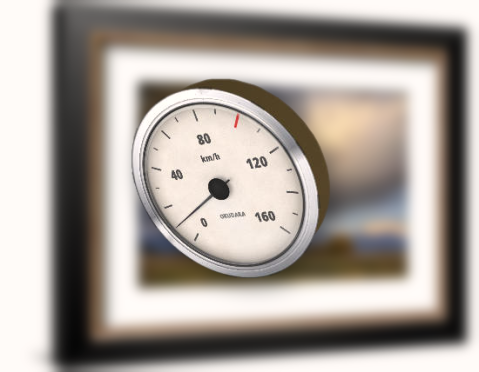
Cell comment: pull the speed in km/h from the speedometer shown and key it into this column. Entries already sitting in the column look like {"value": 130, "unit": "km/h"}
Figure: {"value": 10, "unit": "km/h"}
